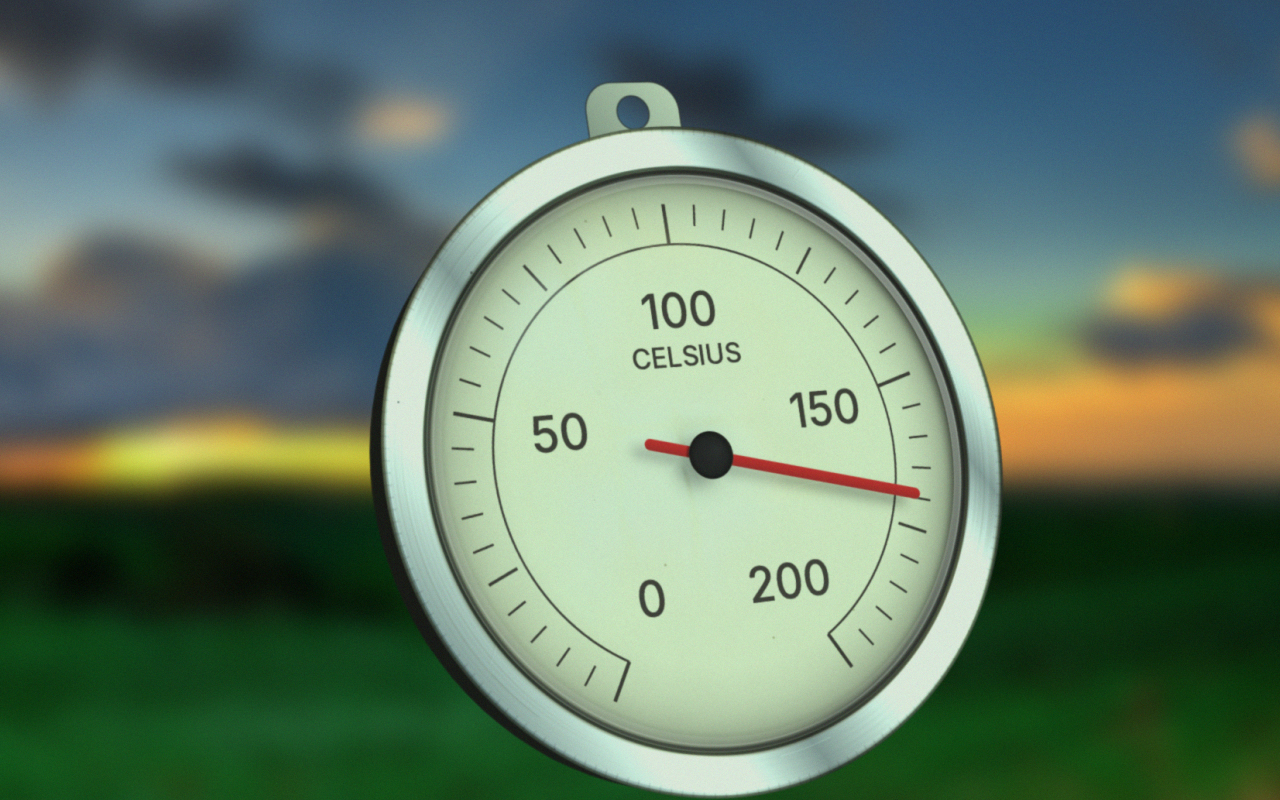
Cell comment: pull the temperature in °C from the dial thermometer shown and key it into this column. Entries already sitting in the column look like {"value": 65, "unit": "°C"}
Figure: {"value": 170, "unit": "°C"}
